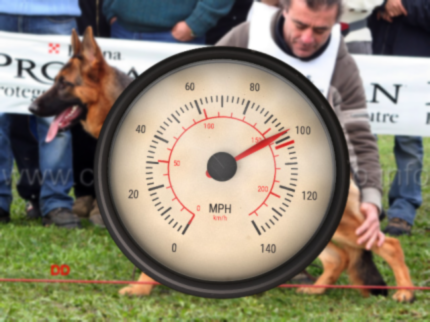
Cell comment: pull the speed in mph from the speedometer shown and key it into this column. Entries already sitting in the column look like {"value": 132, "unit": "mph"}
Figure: {"value": 98, "unit": "mph"}
